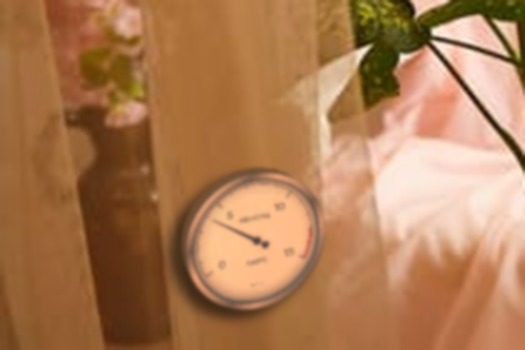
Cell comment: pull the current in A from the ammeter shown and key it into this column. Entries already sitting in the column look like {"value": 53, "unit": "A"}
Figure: {"value": 4, "unit": "A"}
